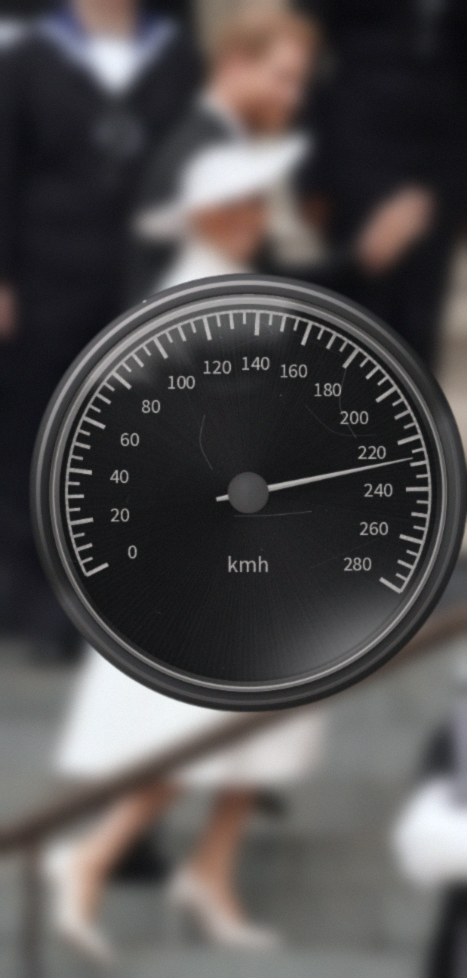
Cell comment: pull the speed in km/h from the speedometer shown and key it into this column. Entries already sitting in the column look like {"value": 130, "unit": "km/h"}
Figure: {"value": 227.5, "unit": "km/h"}
